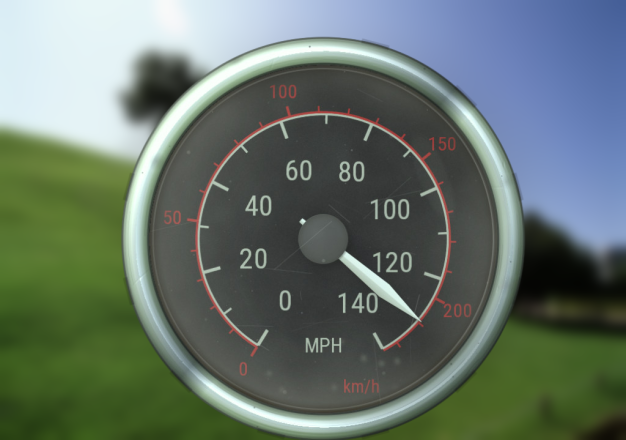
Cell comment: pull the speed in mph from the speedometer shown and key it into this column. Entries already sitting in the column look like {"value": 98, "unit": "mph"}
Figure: {"value": 130, "unit": "mph"}
